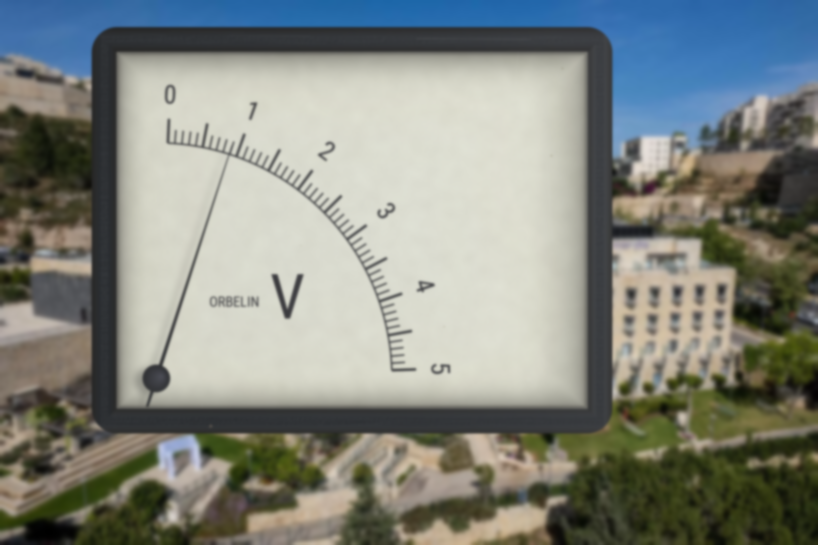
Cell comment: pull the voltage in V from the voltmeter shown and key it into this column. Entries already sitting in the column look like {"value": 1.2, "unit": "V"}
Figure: {"value": 0.9, "unit": "V"}
